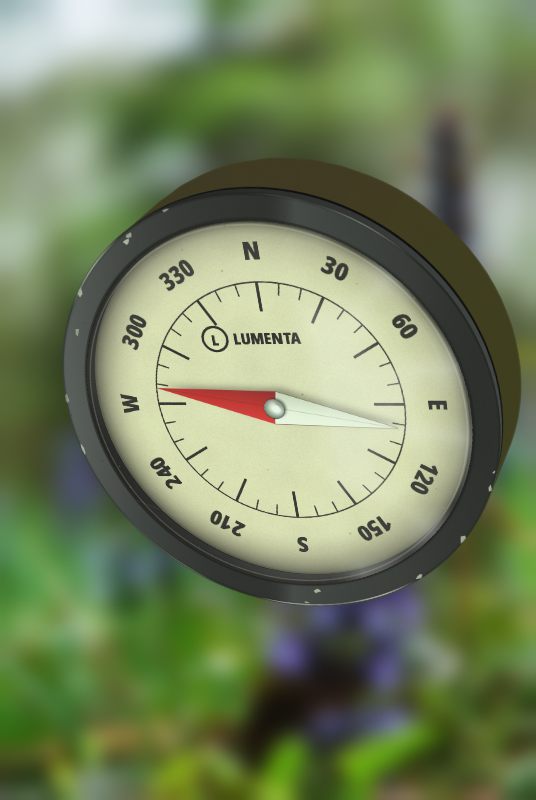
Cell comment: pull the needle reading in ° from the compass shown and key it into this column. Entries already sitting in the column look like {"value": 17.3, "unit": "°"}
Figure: {"value": 280, "unit": "°"}
